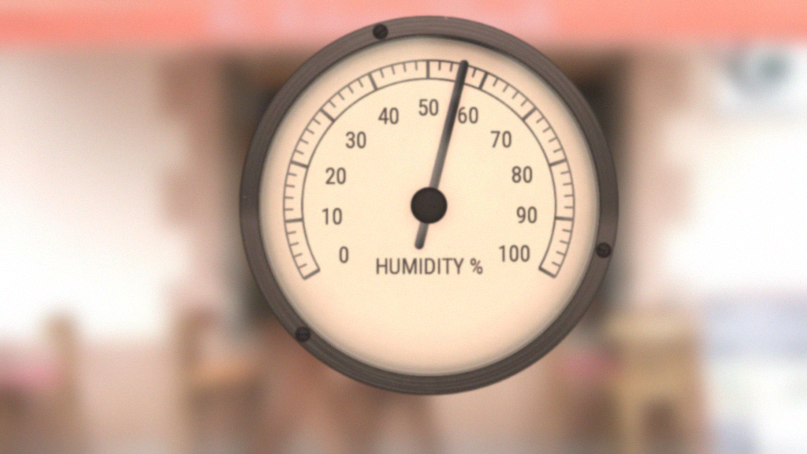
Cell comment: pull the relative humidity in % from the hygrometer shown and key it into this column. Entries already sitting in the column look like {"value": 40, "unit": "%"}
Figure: {"value": 56, "unit": "%"}
